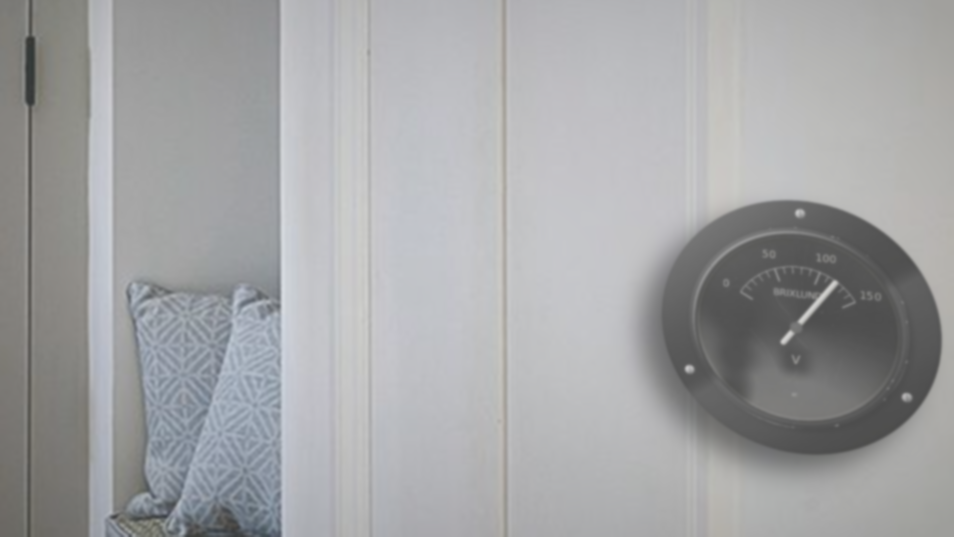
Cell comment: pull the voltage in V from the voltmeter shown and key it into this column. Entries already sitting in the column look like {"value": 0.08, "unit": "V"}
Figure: {"value": 120, "unit": "V"}
